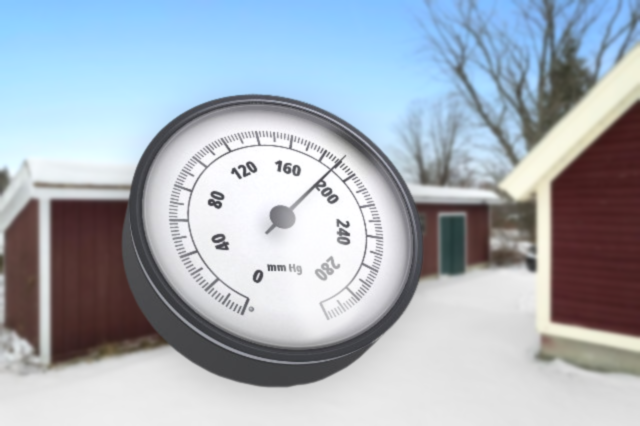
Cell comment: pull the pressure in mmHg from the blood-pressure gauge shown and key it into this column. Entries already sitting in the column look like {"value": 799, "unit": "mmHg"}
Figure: {"value": 190, "unit": "mmHg"}
